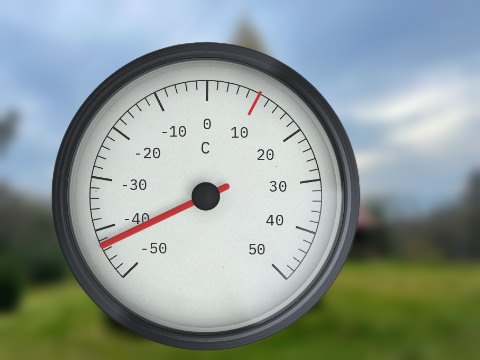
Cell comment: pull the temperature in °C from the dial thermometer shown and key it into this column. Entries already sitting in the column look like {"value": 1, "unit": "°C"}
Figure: {"value": -43, "unit": "°C"}
